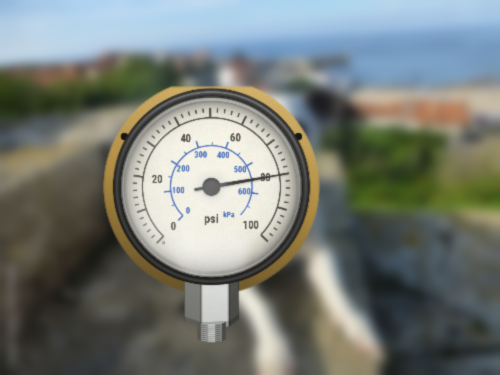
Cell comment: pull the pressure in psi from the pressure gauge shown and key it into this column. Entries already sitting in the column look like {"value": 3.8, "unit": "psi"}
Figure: {"value": 80, "unit": "psi"}
